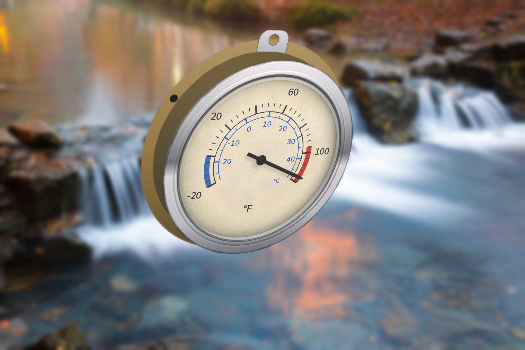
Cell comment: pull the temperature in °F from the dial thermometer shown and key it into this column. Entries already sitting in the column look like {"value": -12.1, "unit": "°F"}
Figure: {"value": 116, "unit": "°F"}
